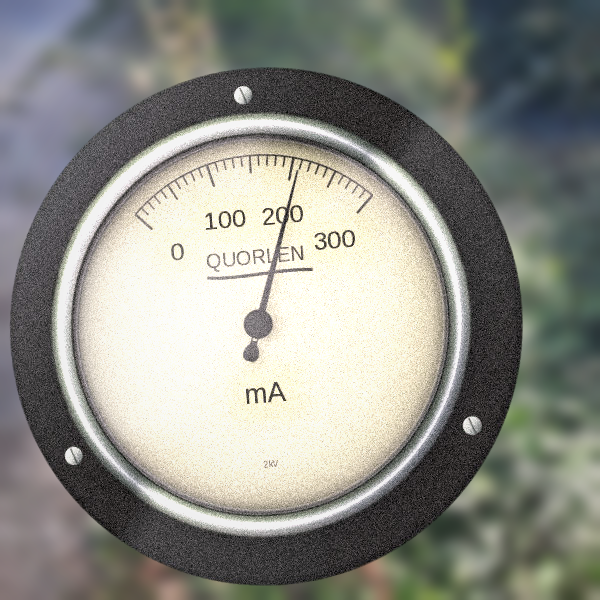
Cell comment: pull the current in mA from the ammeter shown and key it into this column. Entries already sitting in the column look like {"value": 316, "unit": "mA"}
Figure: {"value": 210, "unit": "mA"}
